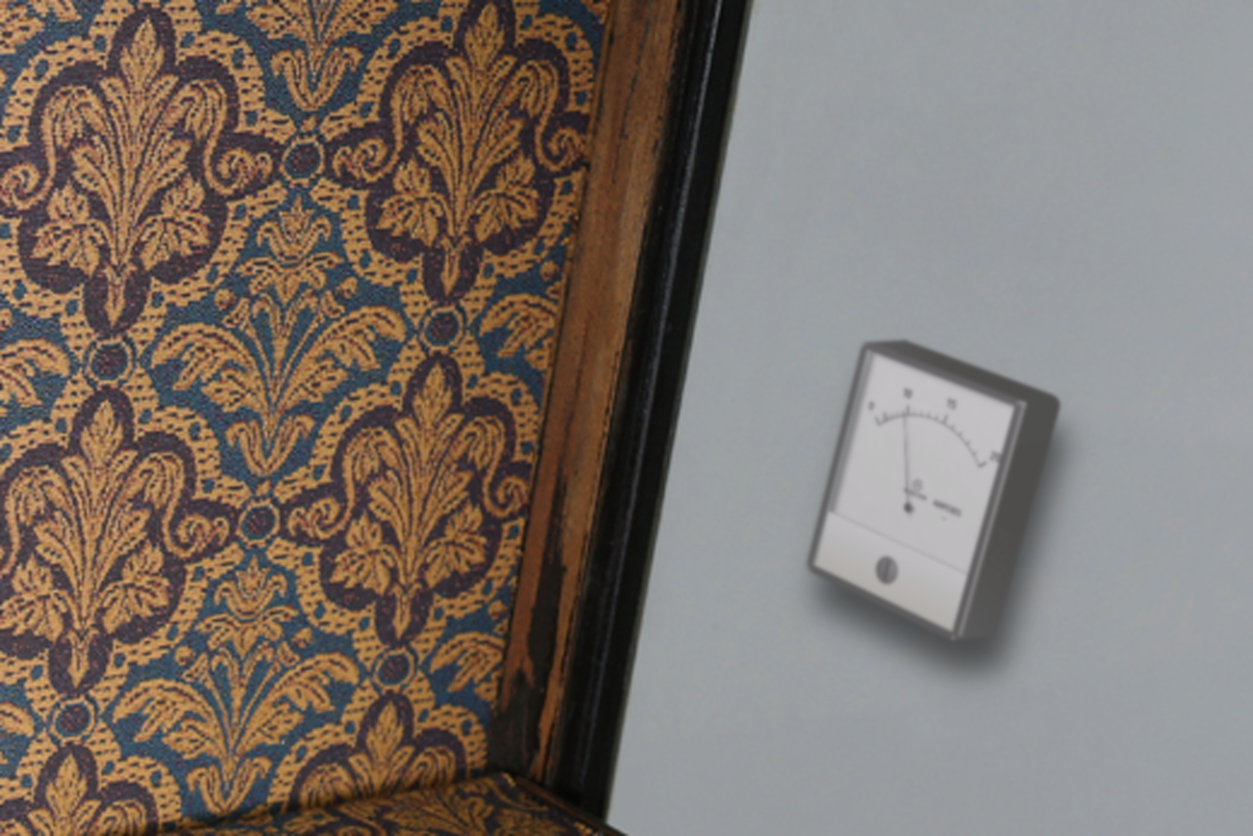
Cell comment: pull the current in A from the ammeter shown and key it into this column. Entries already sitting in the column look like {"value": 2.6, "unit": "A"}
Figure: {"value": 10, "unit": "A"}
